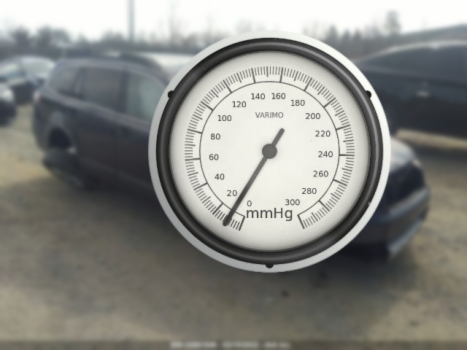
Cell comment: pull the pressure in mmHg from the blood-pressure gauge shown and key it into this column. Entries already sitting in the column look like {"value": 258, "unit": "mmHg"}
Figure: {"value": 10, "unit": "mmHg"}
